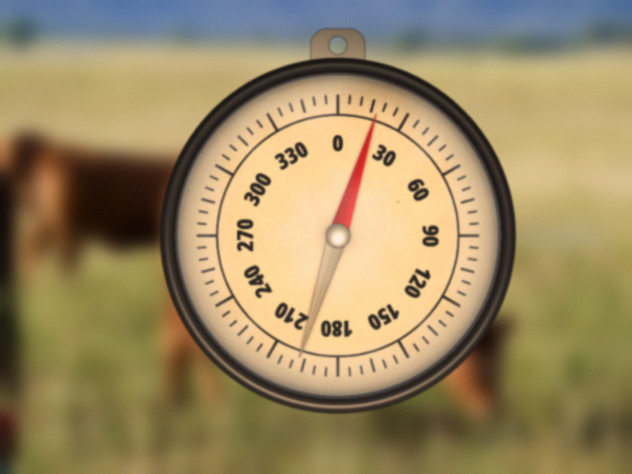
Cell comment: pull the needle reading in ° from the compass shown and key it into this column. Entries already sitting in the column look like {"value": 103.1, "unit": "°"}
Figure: {"value": 17.5, "unit": "°"}
